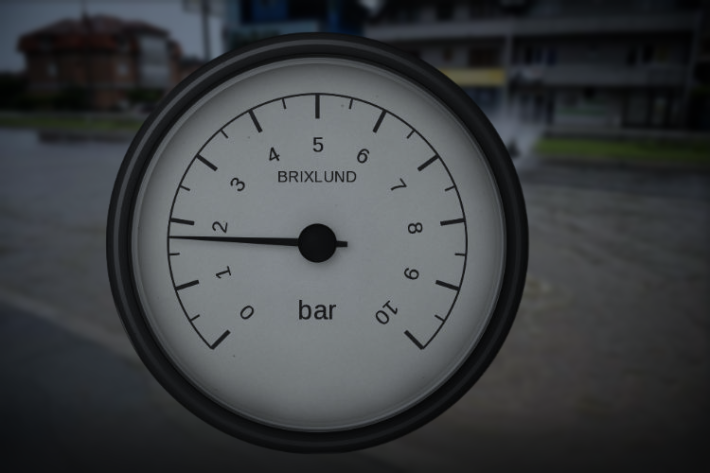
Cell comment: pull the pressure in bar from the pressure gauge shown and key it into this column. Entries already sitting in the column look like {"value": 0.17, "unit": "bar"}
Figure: {"value": 1.75, "unit": "bar"}
